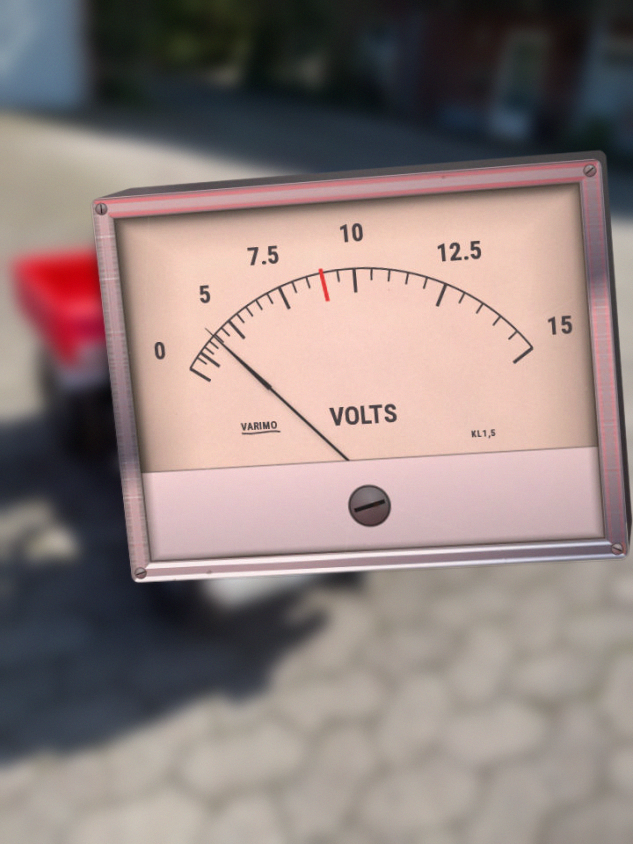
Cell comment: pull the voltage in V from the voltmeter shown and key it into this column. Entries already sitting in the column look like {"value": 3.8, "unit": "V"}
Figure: {"value": 4, "unit": "V"}
